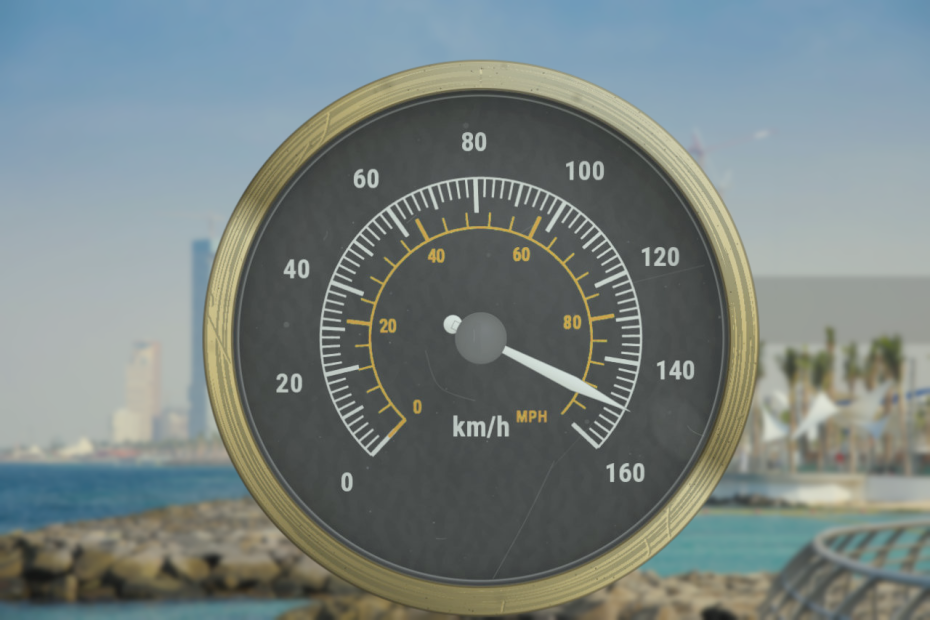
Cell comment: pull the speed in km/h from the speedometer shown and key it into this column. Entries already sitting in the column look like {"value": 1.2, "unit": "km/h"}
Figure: {"value": 150, "unit": "km/h"}
